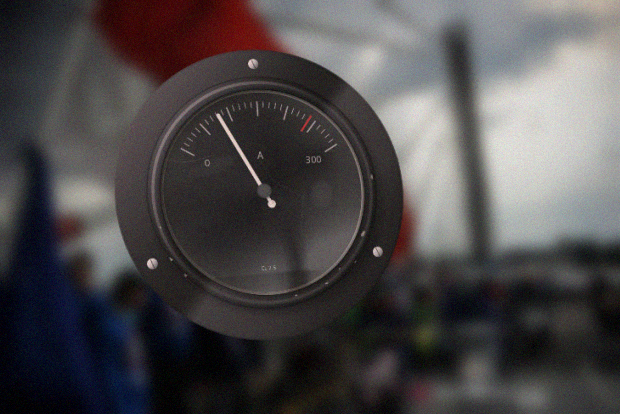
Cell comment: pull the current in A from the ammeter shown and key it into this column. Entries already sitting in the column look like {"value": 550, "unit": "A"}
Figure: {"value": 80, "unit": "A"}
